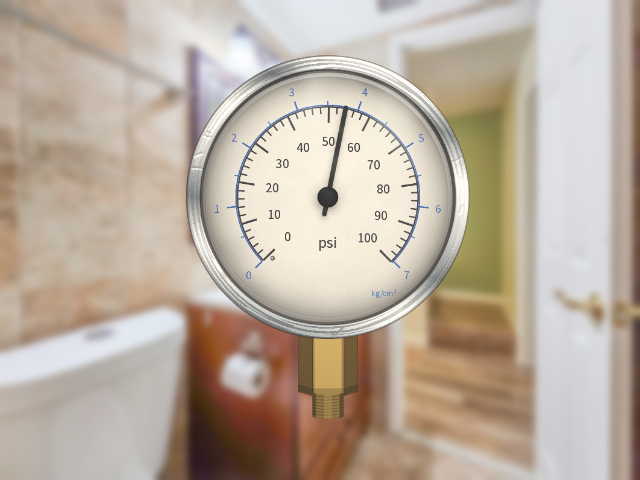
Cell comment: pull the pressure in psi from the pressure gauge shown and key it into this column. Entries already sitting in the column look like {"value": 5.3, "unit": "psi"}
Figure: {"value": 54, "unit": "psi"}
